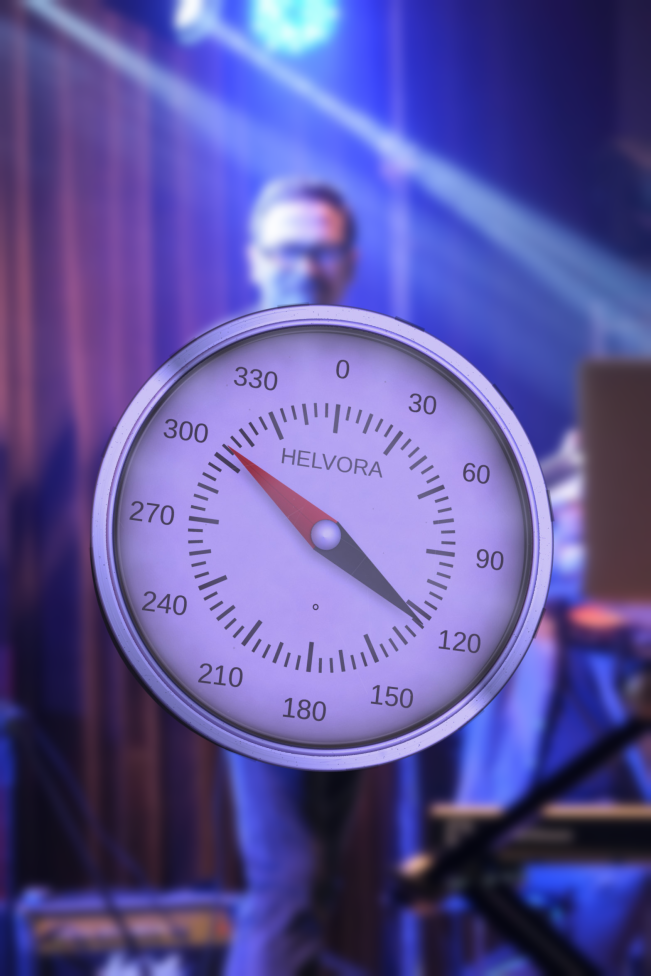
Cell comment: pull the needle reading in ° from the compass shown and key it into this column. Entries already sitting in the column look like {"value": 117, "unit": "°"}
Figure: {"value": 305, "unit": "°"}
